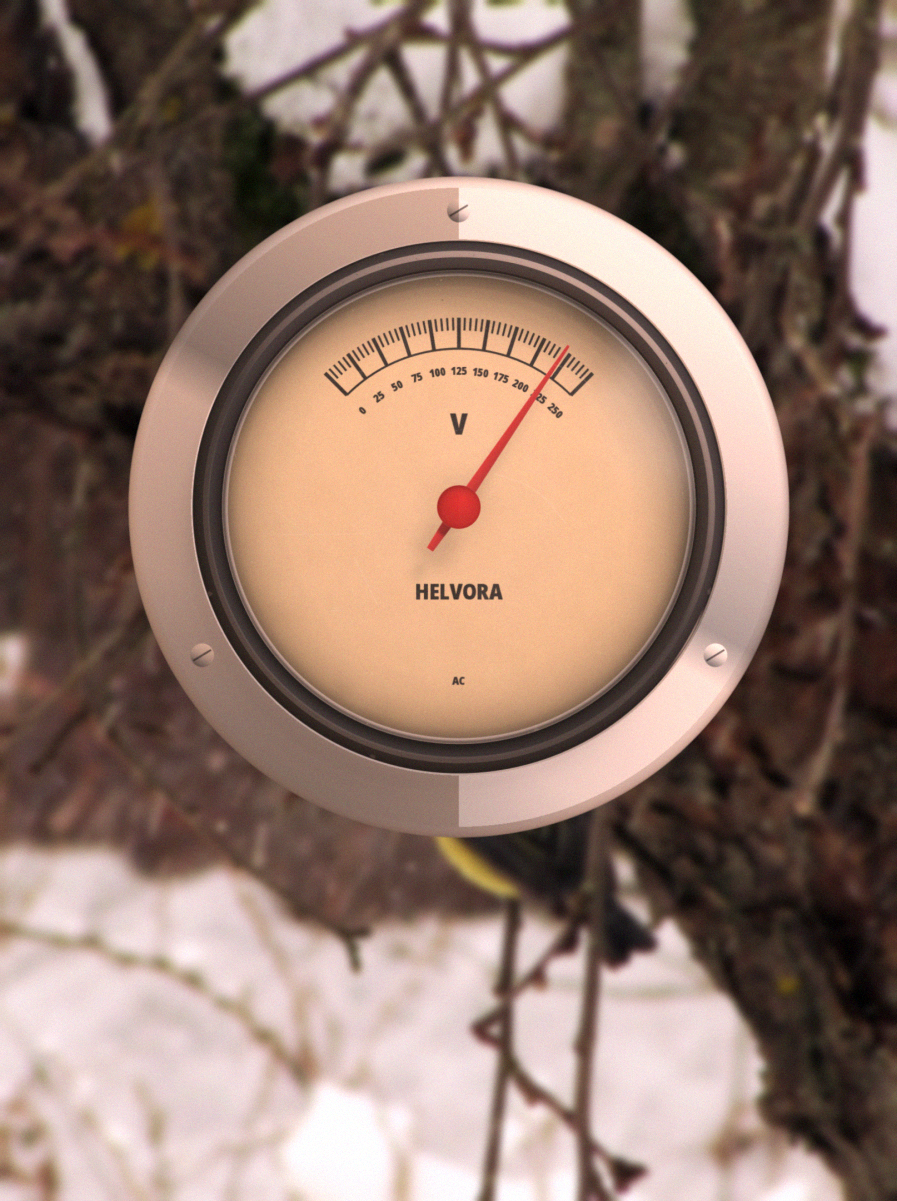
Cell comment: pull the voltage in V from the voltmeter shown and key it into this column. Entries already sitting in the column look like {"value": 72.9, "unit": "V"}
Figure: {"value": 220, "unit": "V"}
